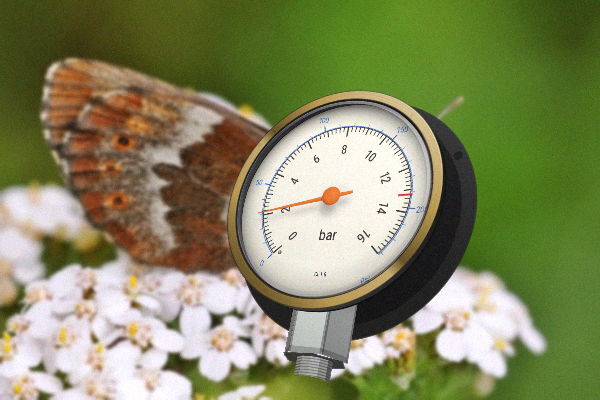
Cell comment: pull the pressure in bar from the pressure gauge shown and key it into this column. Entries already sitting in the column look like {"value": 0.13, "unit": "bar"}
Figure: {"value": 2, "unit": "bar"}
